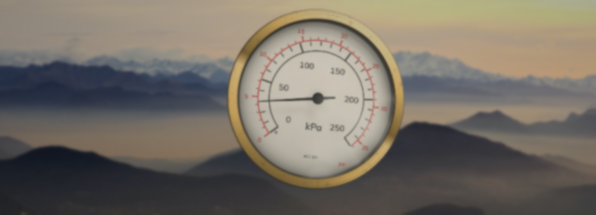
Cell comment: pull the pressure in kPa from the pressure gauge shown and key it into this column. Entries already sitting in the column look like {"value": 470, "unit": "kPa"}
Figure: {"value": 30, "unit": "kPa"}
